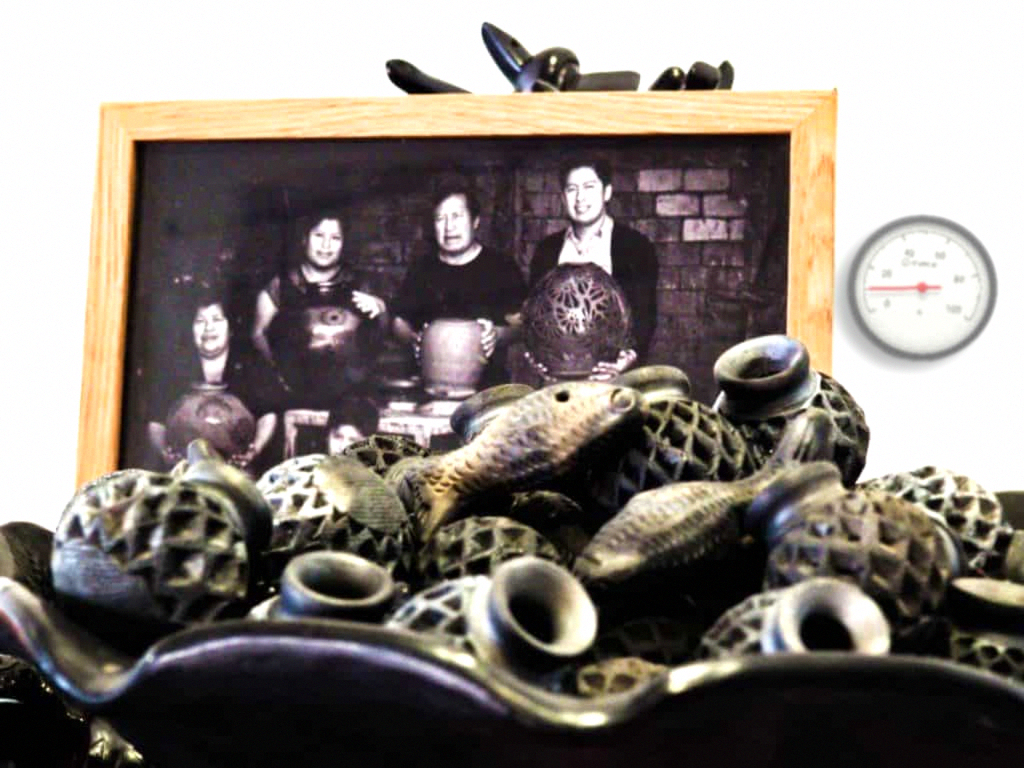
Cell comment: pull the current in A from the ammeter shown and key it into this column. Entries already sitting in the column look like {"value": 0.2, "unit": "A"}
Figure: {"value": 10, "unit": "A"}
